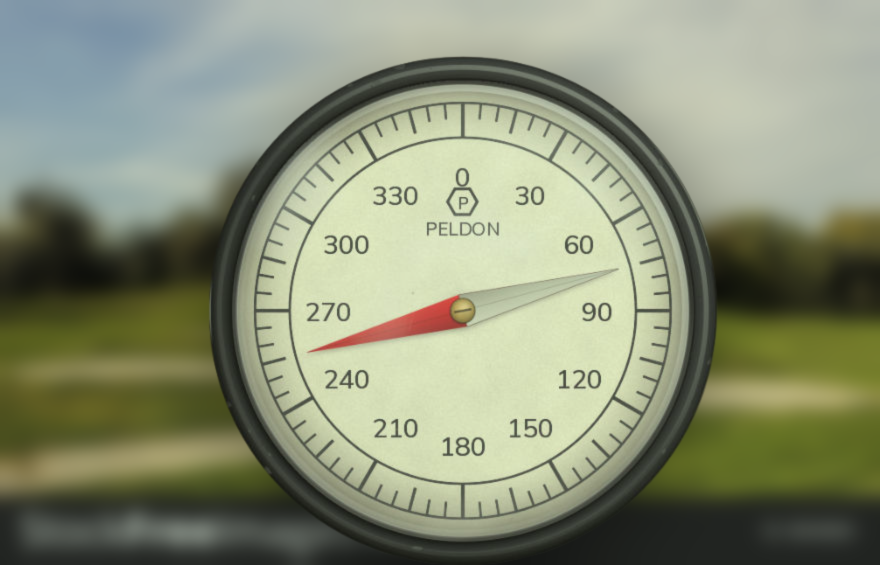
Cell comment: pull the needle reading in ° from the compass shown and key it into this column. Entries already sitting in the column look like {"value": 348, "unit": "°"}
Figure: {"value": 255, "unit": "°"}
